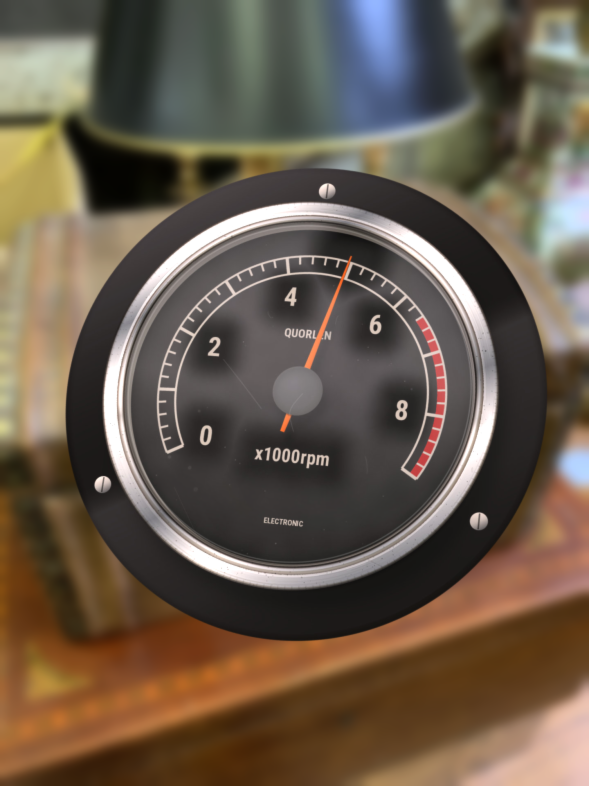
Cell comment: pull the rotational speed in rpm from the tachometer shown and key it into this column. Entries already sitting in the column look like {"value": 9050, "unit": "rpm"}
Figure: {"value": 5000, "unit": "rpm"}
